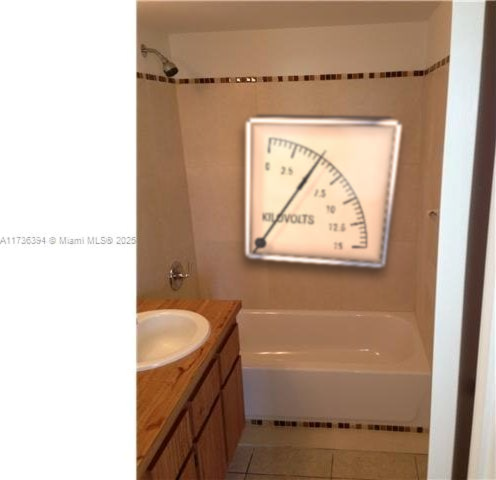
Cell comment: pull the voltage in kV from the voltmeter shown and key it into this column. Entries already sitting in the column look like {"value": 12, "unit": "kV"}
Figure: {"value": 5, "unit": "kV"}
